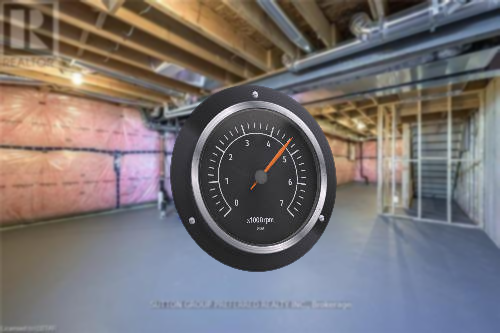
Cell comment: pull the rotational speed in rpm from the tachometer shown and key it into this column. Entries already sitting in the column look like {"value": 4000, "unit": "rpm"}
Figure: {"value": 4600, "unit": "rpm"}
